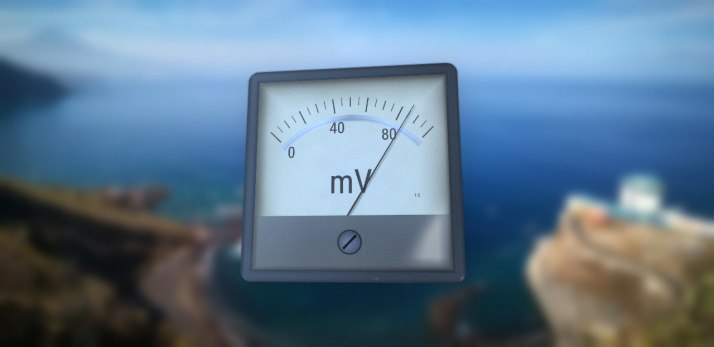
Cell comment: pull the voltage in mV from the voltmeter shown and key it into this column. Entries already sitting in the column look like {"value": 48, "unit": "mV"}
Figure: {"value": 85, "unit": "mV"}
